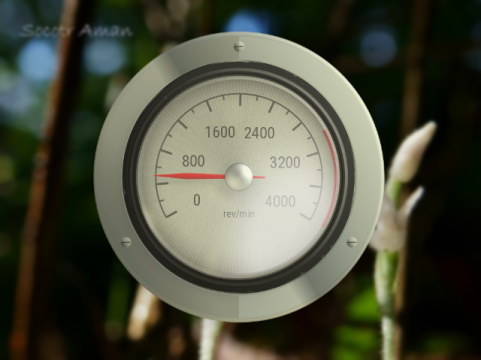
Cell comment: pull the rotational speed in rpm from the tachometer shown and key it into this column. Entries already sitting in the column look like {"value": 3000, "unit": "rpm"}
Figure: {"value": 500, "unit": "rpm"}
